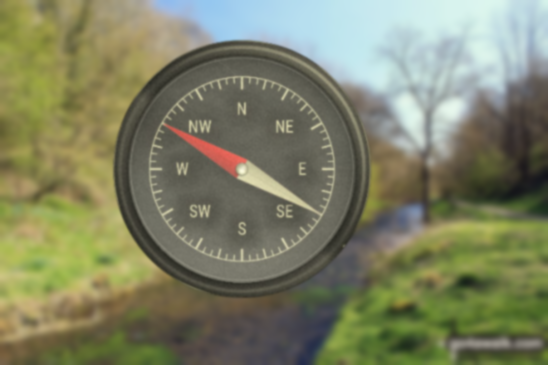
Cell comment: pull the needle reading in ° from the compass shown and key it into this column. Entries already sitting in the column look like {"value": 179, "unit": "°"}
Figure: {"value": 300, "unit": "°"}
